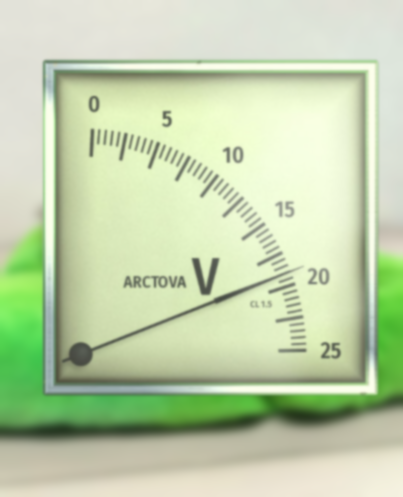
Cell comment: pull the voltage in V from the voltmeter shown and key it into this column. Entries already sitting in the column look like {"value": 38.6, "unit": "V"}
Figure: {"value": 19, "unit": "V"}
